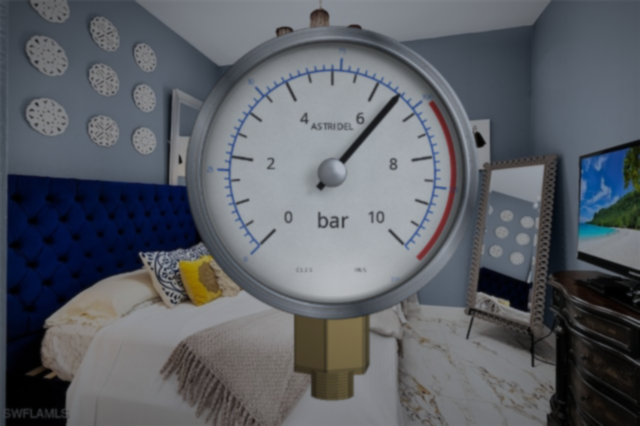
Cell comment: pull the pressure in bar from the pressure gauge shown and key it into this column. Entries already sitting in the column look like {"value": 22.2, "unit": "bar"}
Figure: {"value": 6.5, "unit": "bar"}
